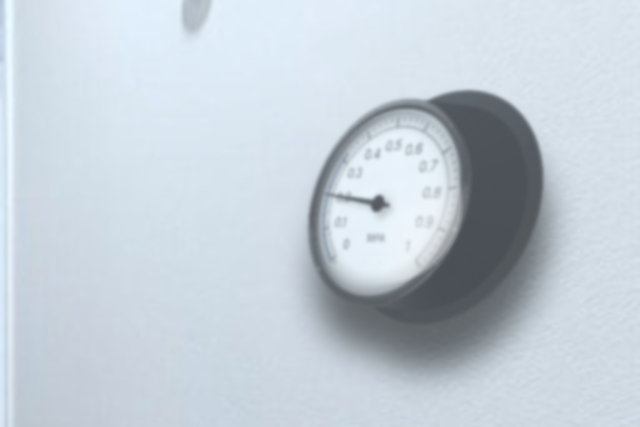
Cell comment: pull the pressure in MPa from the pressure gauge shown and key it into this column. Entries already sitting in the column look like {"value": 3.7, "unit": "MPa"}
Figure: {"value": 0.2, "unit": "MPa"}
